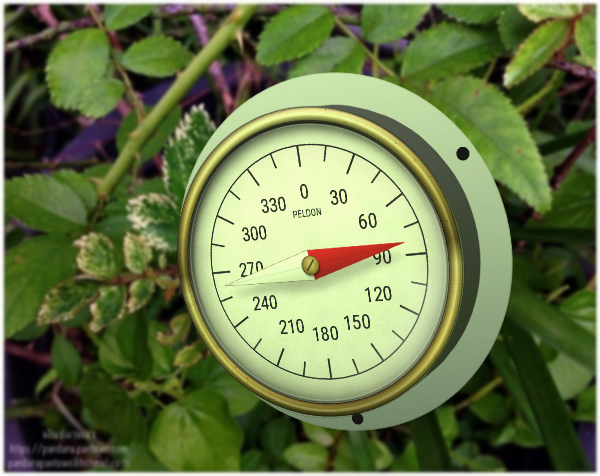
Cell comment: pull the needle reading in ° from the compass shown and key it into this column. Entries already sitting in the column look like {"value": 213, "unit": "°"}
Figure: {"value": 82.5, "unit": "°"}
